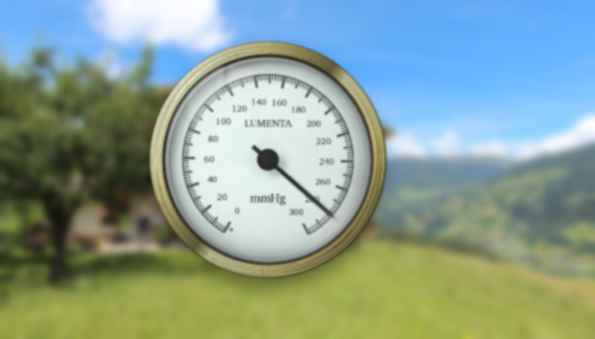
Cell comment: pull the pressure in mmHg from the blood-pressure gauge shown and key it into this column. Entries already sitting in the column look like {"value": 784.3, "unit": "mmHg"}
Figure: {"value": 280, "unit": "mmHg"}
